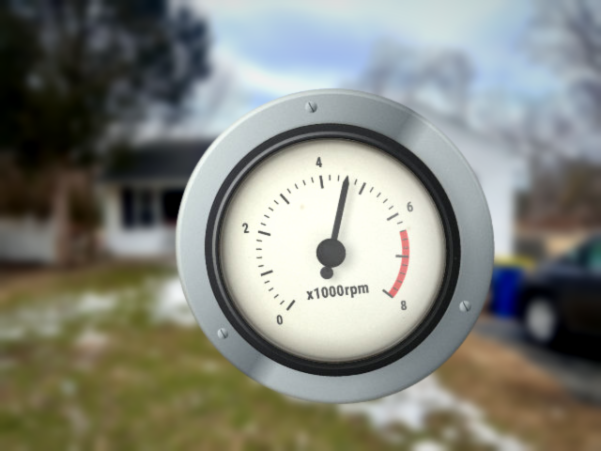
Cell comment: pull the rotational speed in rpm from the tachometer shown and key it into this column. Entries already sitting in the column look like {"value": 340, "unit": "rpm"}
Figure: {"value": 4600, "unit": "rpm"}
